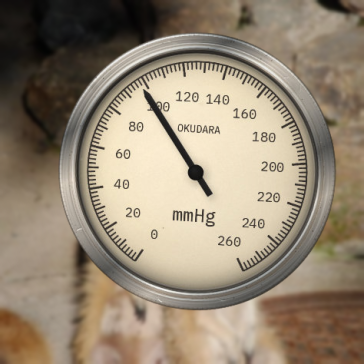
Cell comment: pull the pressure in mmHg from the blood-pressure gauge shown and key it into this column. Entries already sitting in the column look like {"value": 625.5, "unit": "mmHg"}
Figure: {"value": 98, "unit": "mmHg"}
